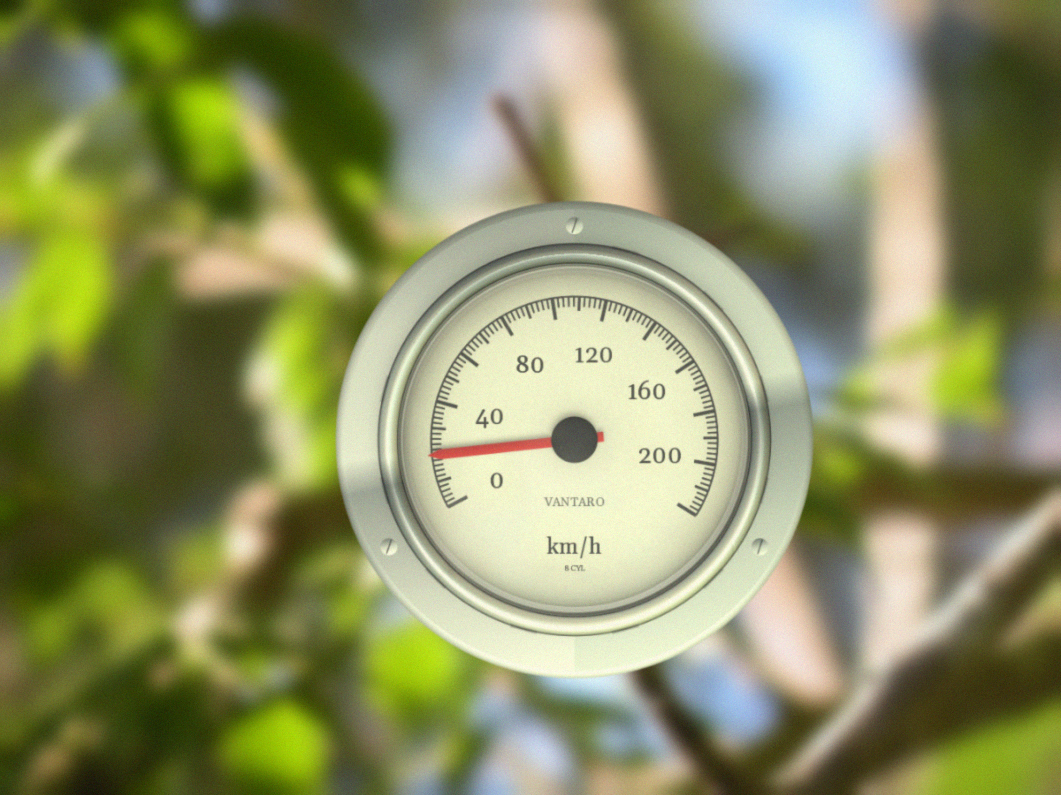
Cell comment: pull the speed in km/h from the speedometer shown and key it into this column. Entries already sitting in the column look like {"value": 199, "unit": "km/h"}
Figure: {"value": 20, "unit": "km/h"}
